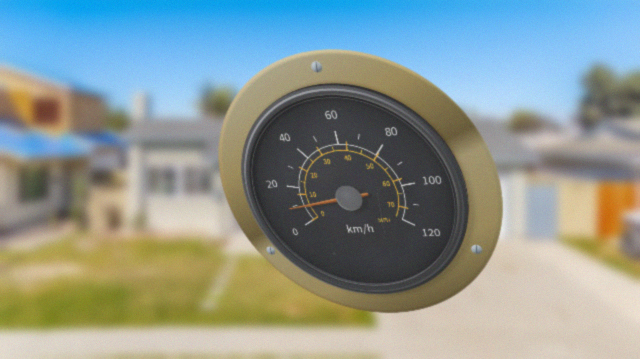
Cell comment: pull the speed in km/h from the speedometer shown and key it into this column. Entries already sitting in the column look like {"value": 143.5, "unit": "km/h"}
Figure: {"value": 10, "unit": "km/h"}
